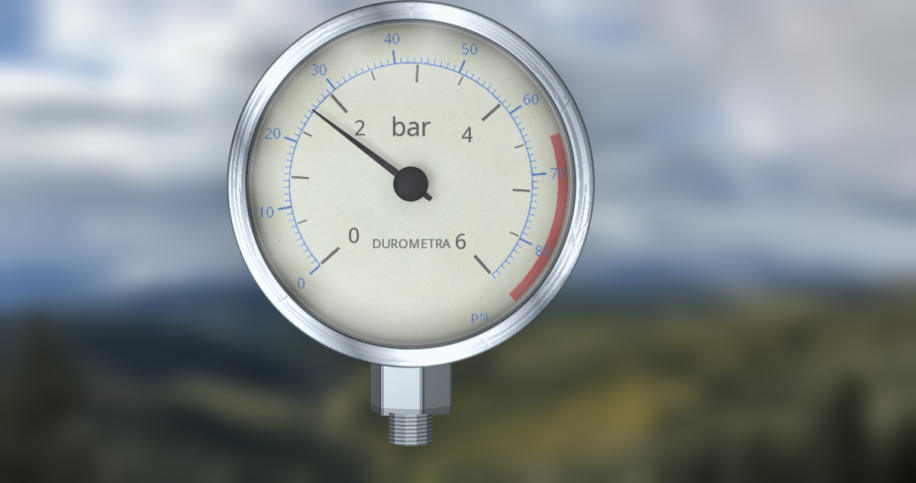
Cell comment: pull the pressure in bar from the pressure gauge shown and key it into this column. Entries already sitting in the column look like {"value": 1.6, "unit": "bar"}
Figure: {"value": 1.75, "unit": "bar"}
